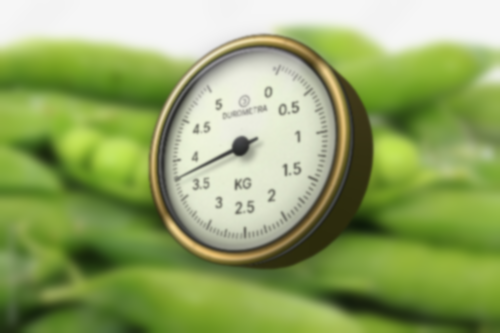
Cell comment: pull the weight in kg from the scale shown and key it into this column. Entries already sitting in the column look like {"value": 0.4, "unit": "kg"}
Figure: {"value": 3.75, "unit": "kg"}
